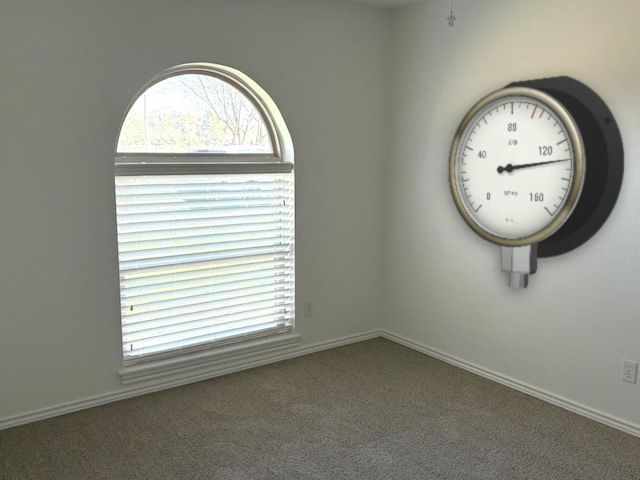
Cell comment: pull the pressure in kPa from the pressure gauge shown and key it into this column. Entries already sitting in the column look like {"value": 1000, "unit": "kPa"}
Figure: {"value": 130, "unit": "kPa"}
